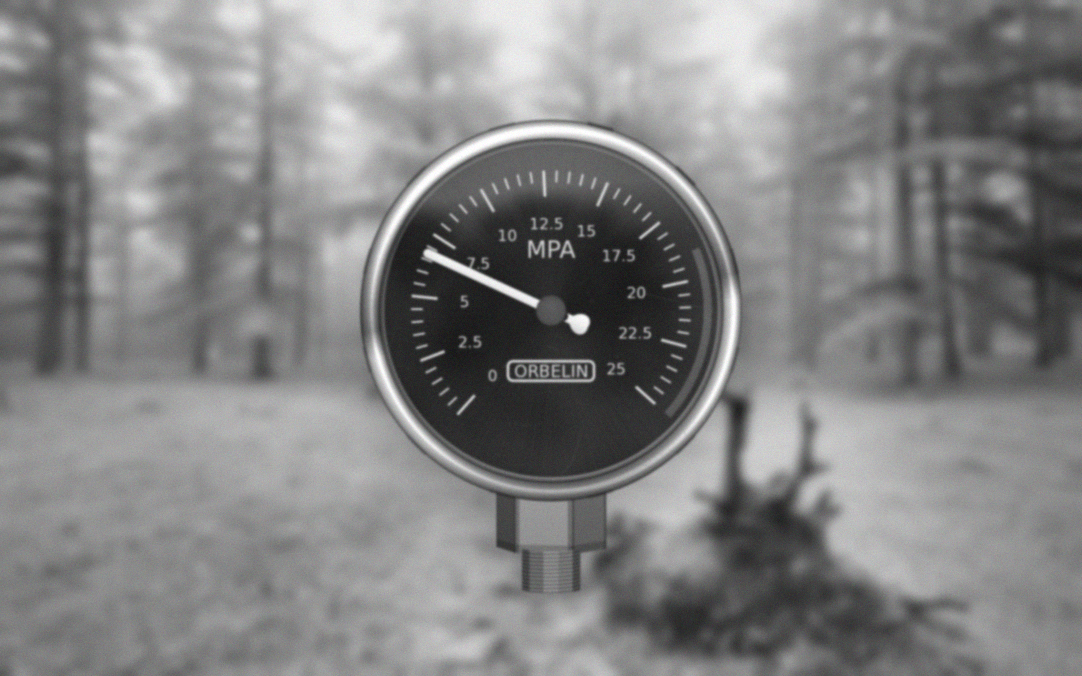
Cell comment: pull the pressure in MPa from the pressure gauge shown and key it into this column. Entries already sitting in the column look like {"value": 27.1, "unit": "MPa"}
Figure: {"value": 6.75, "unit": "MPa"}
